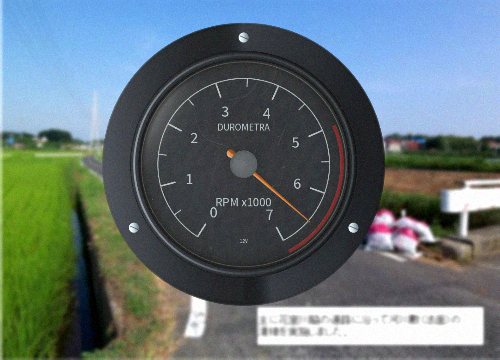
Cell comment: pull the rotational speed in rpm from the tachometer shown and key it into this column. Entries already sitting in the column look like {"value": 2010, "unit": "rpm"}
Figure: {"value": 6500, "unit": "rpm"}
